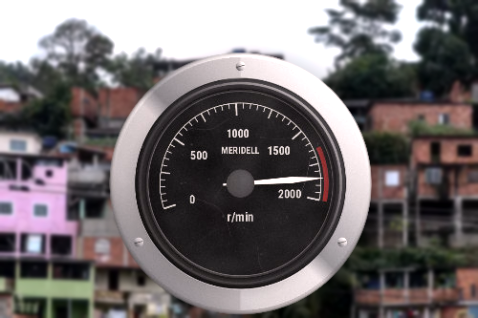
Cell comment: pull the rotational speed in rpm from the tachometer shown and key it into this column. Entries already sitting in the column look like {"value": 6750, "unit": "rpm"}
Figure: {"value": 1850, "unit": "rpm"}
